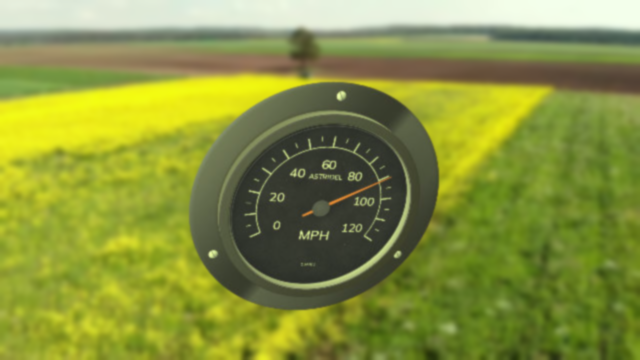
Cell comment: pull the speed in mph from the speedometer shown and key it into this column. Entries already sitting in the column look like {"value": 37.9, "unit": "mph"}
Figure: {"value": 90, "unit": "mph"}
